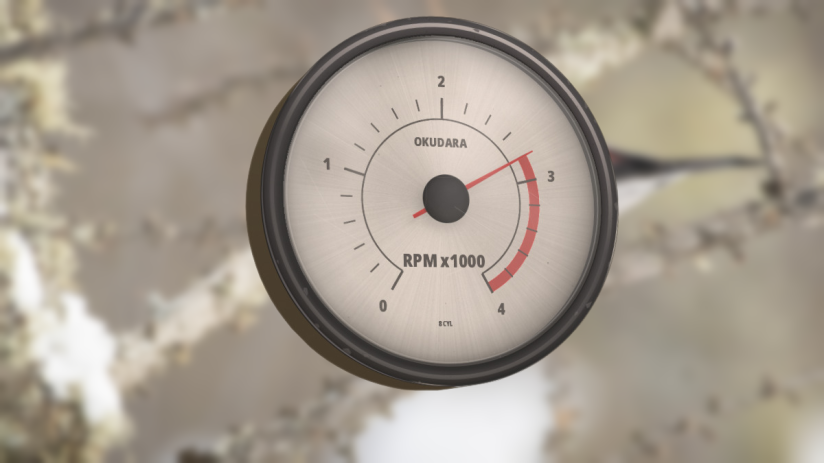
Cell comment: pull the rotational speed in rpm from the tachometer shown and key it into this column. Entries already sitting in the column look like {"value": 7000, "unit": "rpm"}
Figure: {"value": 2800, "unit": "rpm"}
